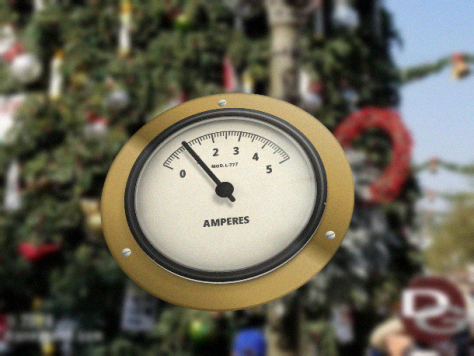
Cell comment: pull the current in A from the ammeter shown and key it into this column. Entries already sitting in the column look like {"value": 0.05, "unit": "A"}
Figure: {"value": 1, "unit": "A"}
